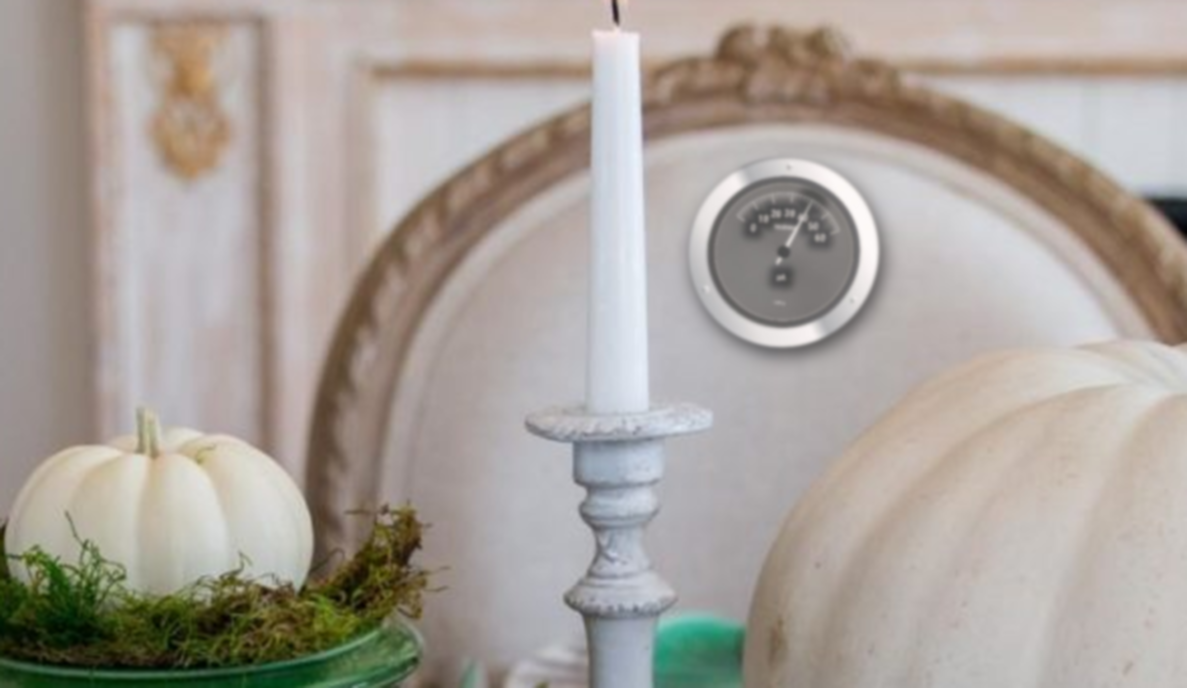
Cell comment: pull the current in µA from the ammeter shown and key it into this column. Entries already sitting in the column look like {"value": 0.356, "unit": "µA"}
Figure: {"value": 40, "unit": "µA"}
